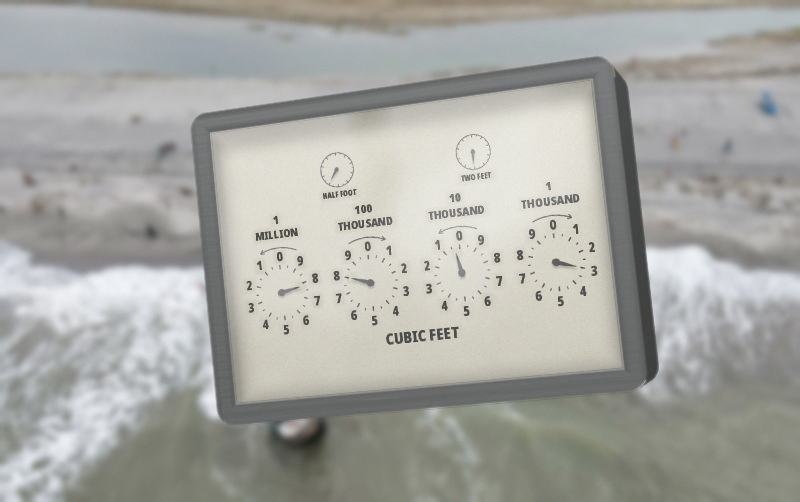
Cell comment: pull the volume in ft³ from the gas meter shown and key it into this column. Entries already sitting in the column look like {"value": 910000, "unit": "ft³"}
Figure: {"value": 780300, "unit": "ft³"}
